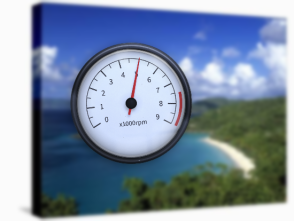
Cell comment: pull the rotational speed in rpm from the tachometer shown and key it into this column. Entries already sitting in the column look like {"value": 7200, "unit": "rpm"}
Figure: {"value": 5000, "unit": "rpm"}
